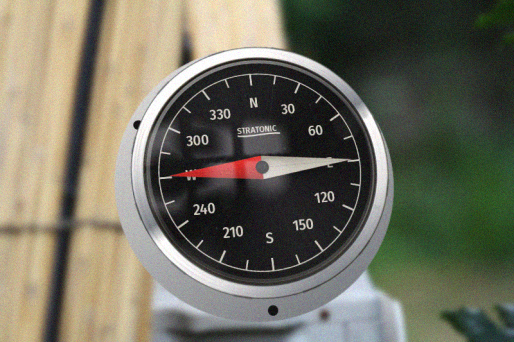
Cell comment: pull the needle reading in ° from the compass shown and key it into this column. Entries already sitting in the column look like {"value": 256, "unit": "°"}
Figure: {"value": 270, "unit": "°"}
